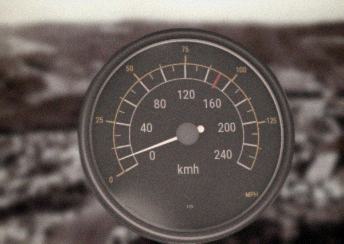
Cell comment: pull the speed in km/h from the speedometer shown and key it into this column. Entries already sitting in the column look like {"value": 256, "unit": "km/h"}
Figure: {"value": 10, "unit": "km/h"}
